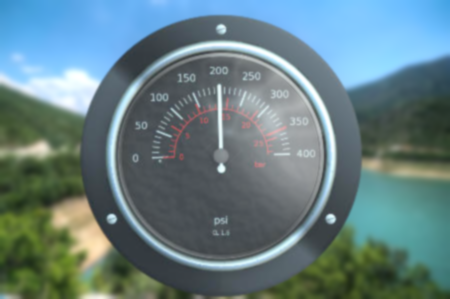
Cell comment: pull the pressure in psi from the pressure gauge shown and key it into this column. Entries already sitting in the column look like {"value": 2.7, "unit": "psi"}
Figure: {"value": 200, "unit": "psi"}
